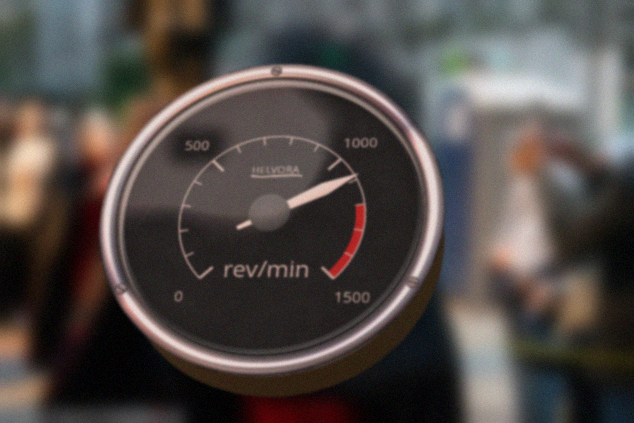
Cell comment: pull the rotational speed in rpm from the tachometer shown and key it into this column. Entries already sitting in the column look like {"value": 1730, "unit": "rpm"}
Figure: {"value": 1100, "unit": "rpm"}
